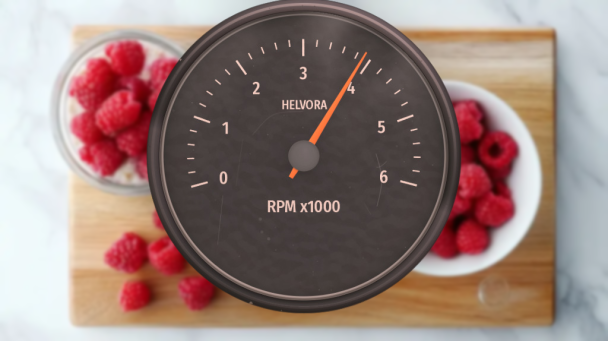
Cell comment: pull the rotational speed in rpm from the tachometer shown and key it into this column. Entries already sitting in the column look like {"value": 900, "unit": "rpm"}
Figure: {"value": 3900, "unit": "rpm"}
